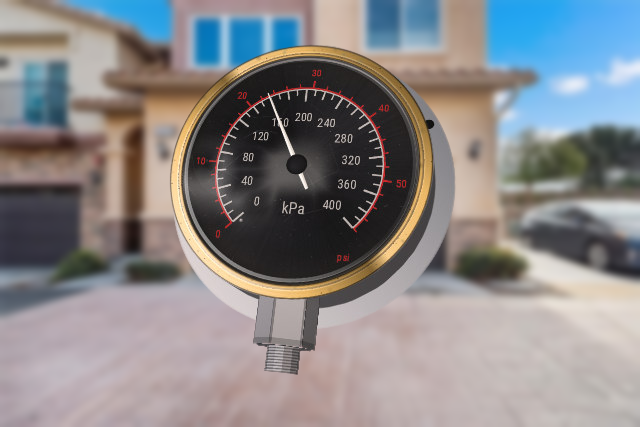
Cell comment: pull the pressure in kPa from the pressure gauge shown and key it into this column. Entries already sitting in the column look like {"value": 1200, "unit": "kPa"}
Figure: {"value": 160, "unit": "kPa"}
